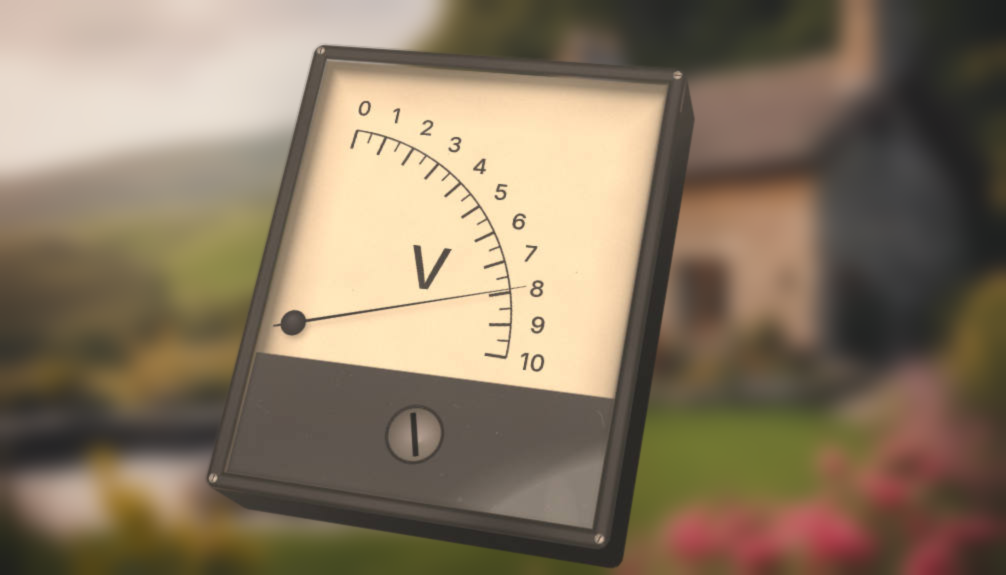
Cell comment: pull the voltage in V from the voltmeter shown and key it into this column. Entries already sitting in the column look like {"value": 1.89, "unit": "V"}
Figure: {"value": 8, "unit": "V"}
